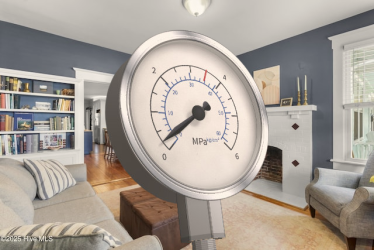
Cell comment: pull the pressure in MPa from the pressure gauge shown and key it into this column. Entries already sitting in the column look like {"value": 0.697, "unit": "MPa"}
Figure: {"value": 0.25, "unit": "MPa"}
